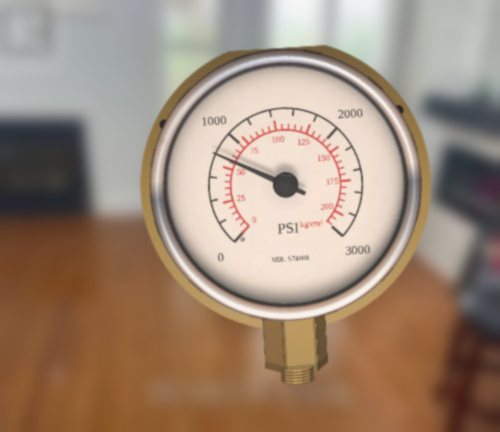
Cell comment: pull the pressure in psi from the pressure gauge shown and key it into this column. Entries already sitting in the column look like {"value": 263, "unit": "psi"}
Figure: {"value": 800, "unit": "psi"}
